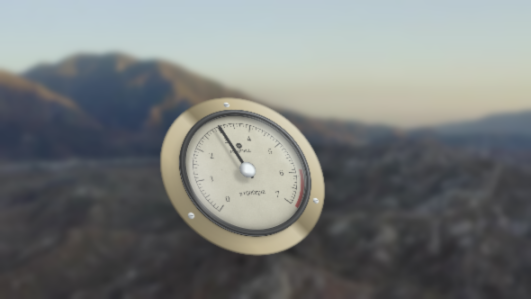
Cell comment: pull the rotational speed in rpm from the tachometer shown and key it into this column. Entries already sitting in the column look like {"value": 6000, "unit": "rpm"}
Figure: {"value": 3000, "unit": "rpm"}
